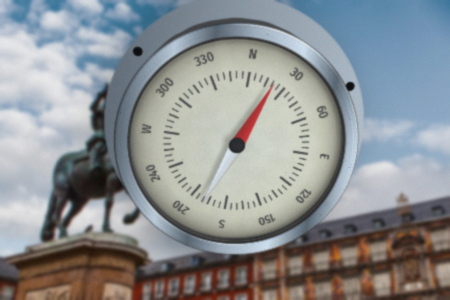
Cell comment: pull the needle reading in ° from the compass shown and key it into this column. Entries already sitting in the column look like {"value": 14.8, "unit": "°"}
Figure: {"value": 20, "unit": "°"}
